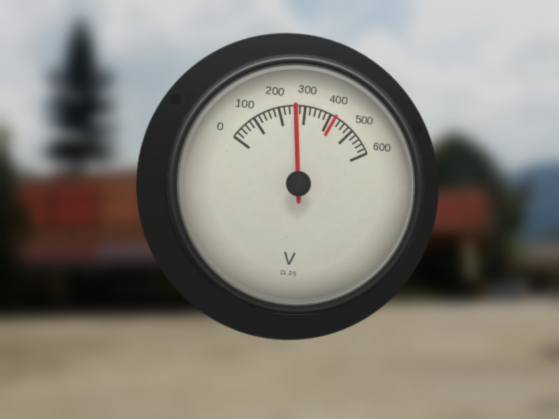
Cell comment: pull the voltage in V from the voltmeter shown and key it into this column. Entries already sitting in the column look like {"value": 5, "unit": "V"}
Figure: {"value": 260, "unit": "V"}
